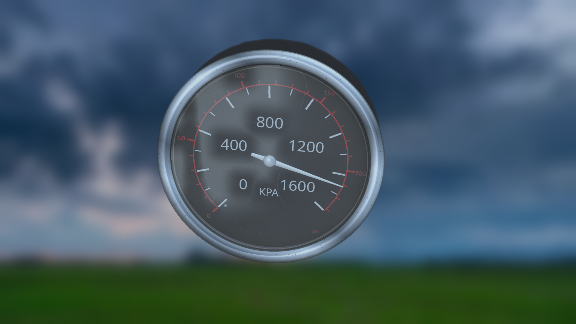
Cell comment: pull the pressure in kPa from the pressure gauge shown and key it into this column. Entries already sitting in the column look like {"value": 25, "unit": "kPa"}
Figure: {"value": 1450, "unit": "kPa"}
